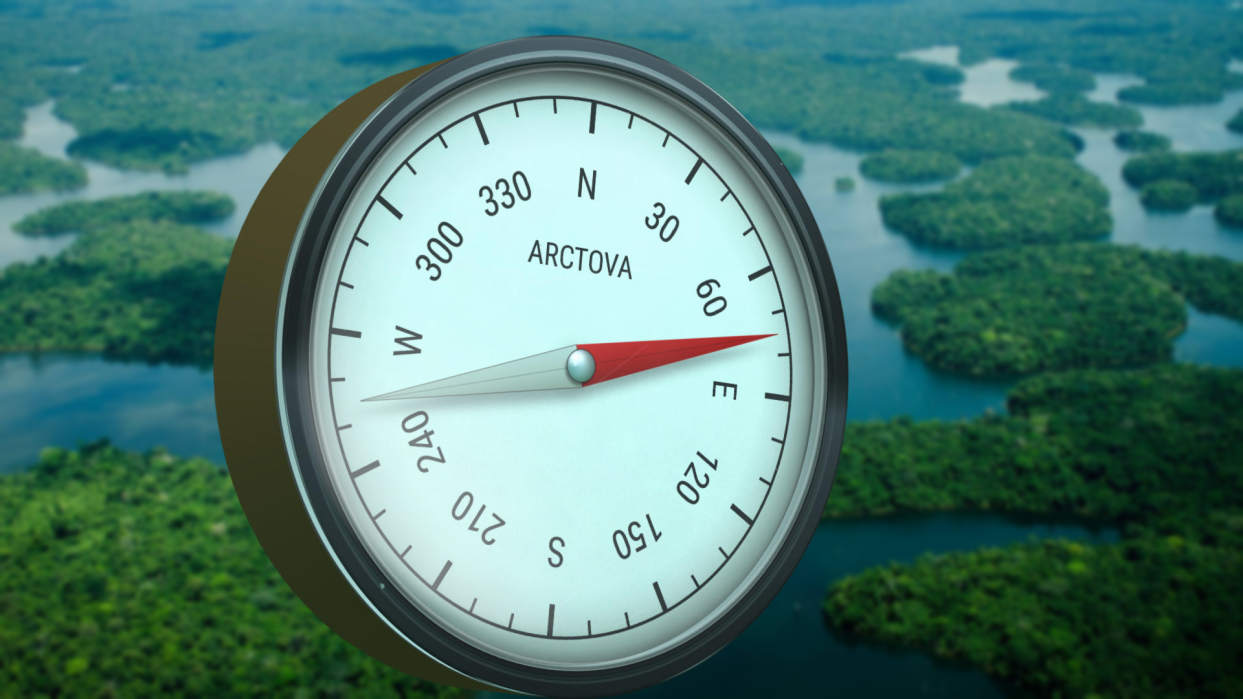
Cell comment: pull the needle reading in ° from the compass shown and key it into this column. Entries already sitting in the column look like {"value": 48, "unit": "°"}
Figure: {"value": 75, "unit": "°"}
